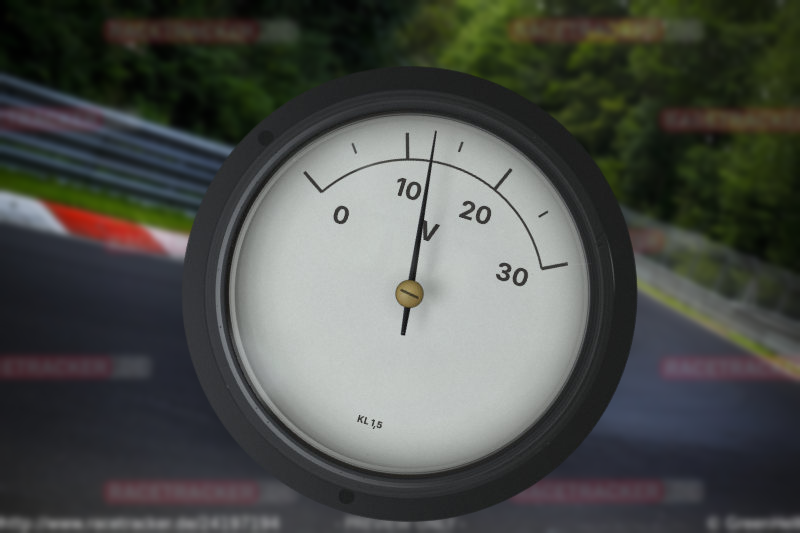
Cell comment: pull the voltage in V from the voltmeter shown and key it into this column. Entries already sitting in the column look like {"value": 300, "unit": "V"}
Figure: {"value": 12.5, "unit": "V"}
